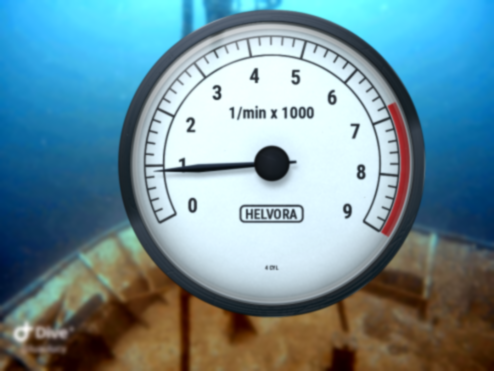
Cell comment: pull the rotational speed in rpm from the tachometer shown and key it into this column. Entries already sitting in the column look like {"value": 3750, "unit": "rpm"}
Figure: {"value": 900, "unit": "rpm"}
